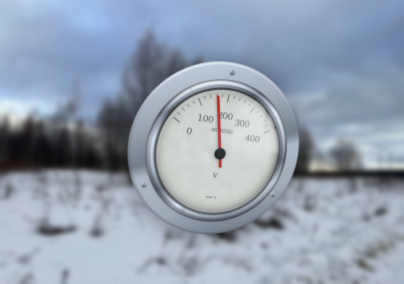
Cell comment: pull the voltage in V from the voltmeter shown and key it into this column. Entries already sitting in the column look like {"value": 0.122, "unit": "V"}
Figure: {"value": 160, "unit": "V"}
